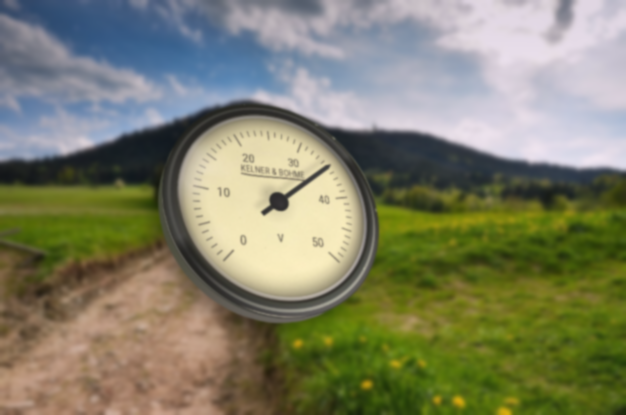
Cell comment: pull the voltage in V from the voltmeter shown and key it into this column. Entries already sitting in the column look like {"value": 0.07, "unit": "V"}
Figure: {"value": 35, "unit": "V"}
